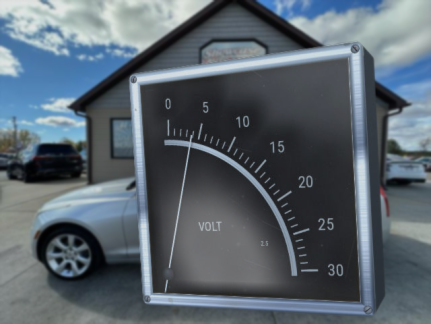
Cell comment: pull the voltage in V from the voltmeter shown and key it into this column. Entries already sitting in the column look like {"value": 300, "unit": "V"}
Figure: {"value": 4, "unit": "V"}
